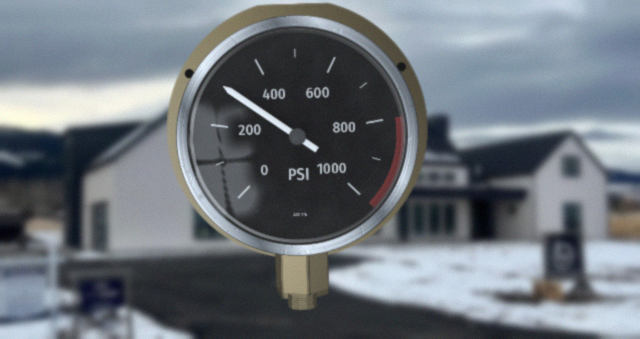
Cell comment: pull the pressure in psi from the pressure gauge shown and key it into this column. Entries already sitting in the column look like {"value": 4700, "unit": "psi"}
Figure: {"value": 300, "unit": "psi"}
